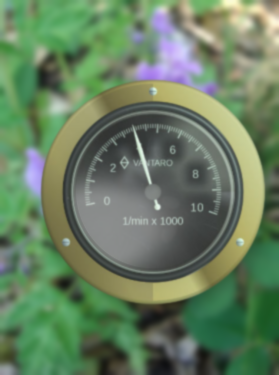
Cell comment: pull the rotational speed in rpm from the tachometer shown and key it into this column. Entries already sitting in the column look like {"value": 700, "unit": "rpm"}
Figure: {"value": 4000, "unit": "rpm"}
